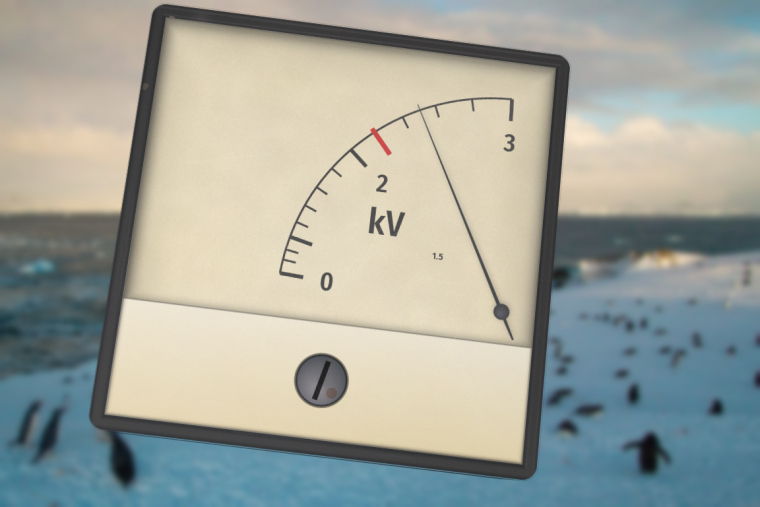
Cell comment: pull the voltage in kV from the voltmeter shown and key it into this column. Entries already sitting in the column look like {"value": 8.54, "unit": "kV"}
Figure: {"value": 2.5, "unit": "kV"}
